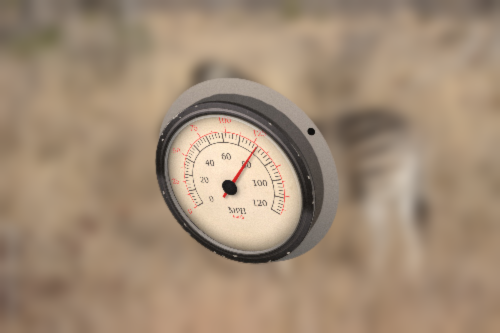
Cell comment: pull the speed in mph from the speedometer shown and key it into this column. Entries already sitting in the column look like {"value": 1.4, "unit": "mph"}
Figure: {"value": 80, "unit": "mph"}
